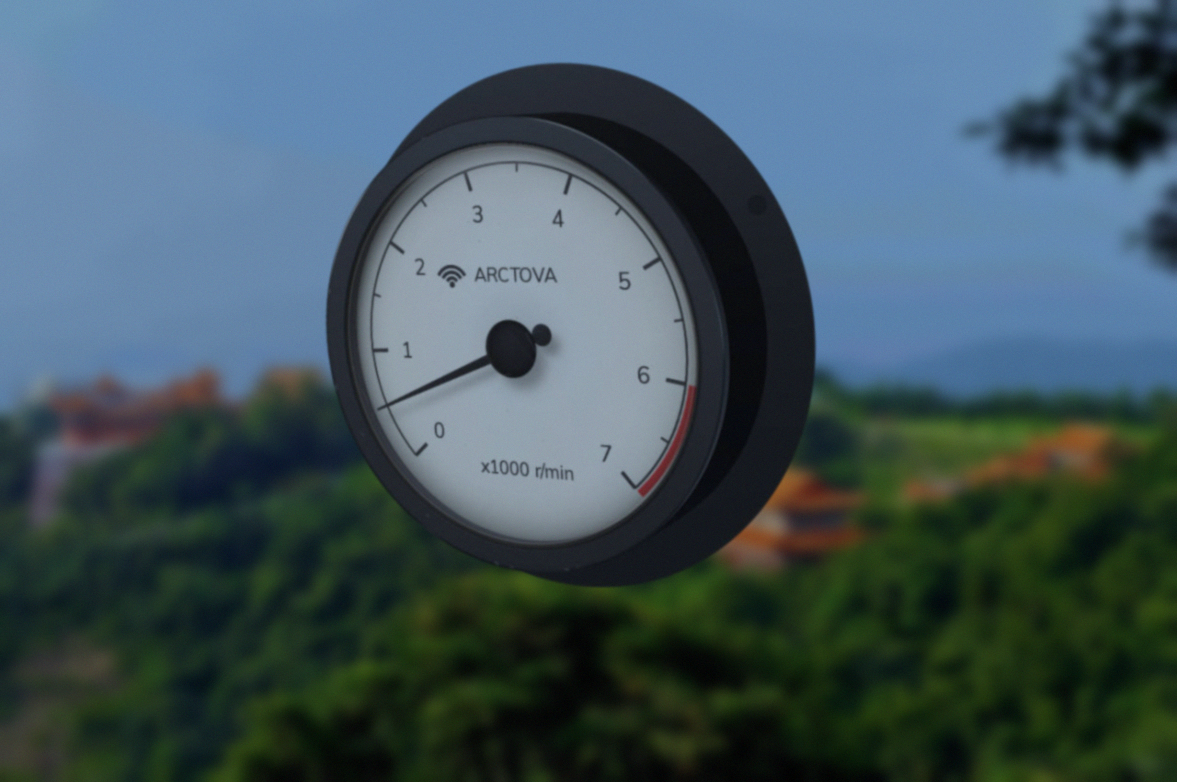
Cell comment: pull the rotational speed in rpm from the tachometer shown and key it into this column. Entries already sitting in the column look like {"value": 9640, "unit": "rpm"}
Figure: {"value": 500, "unit": "rpm"}
